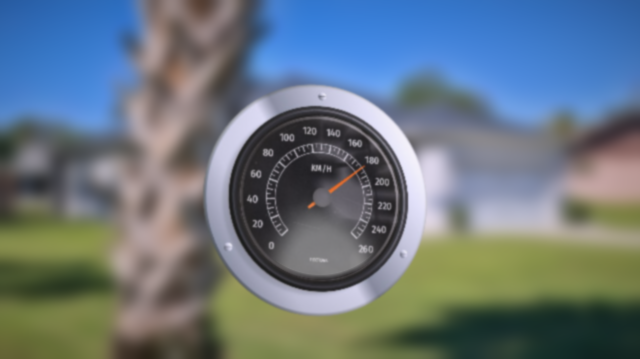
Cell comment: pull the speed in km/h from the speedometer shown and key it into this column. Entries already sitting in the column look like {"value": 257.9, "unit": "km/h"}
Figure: {"value": 180, "unit": "km/h"}
